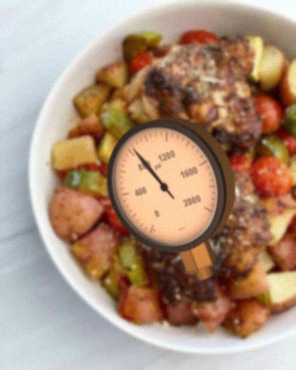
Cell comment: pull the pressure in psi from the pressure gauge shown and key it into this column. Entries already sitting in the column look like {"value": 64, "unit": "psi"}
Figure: {"value": 850, "unit": "psi"}
